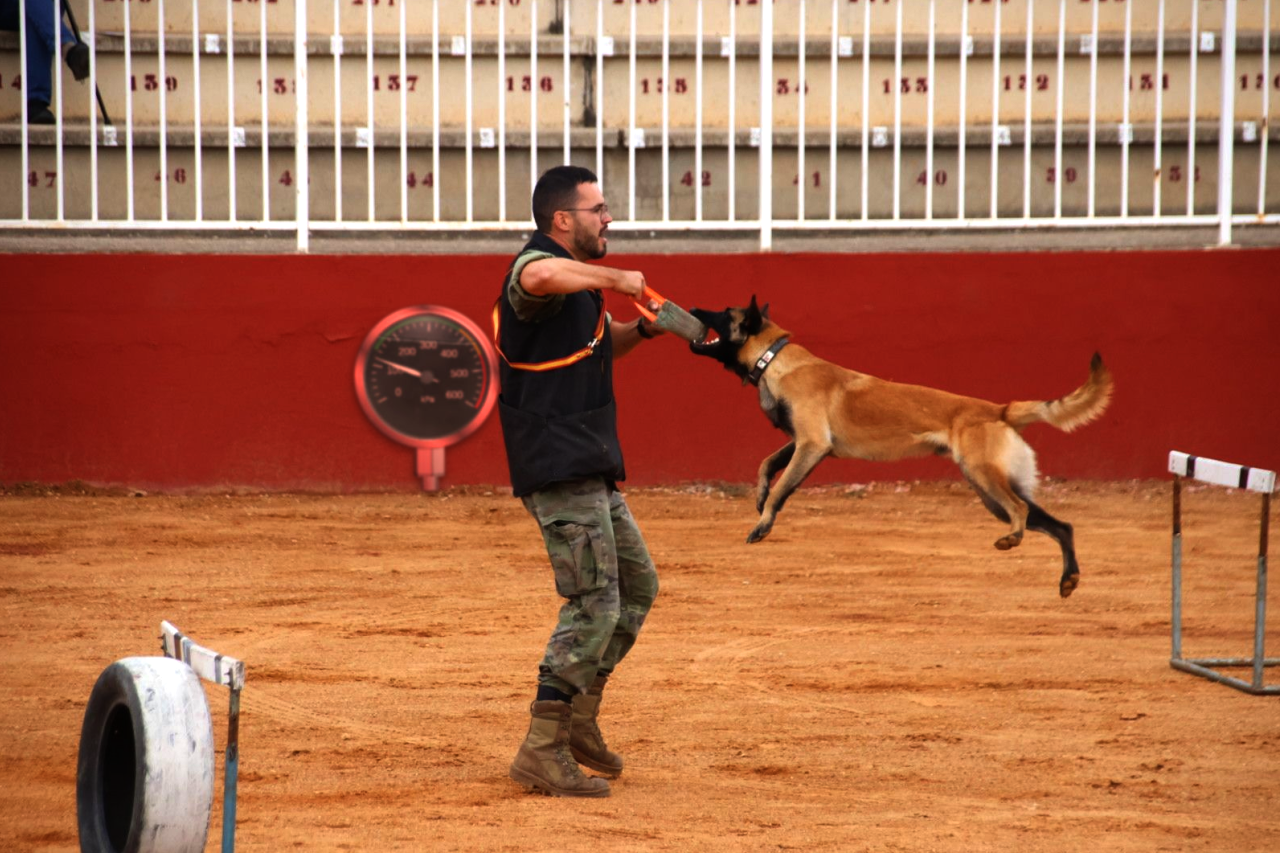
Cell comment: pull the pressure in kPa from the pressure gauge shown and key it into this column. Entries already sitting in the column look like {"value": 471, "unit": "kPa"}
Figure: {"value": 120, "unit": "kPa"}
